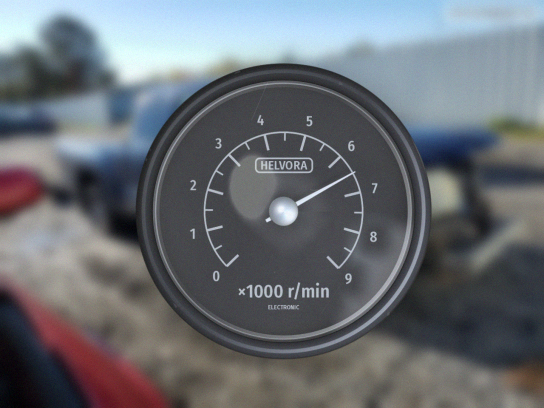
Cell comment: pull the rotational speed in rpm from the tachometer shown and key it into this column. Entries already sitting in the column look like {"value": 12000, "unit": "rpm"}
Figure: {"value": 6500, "unit": "rpm"}
